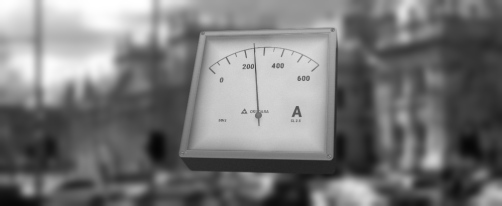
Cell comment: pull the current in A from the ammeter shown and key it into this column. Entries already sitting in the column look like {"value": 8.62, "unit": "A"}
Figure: {"value": 250, "unit": "A"}
